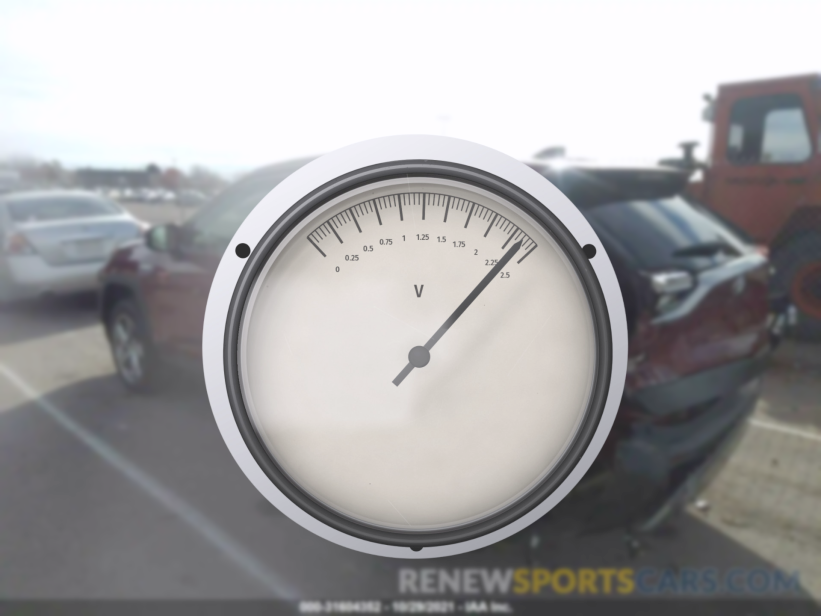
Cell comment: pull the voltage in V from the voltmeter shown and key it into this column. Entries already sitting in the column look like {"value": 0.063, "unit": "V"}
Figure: {"value": 2.35, "unit": "V"}
